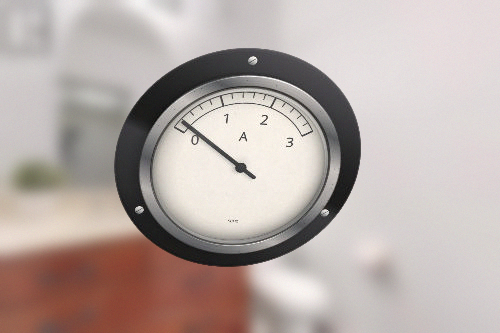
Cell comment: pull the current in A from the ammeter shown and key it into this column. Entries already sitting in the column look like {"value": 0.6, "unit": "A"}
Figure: {"value": 0.2, "unit": "A"}
